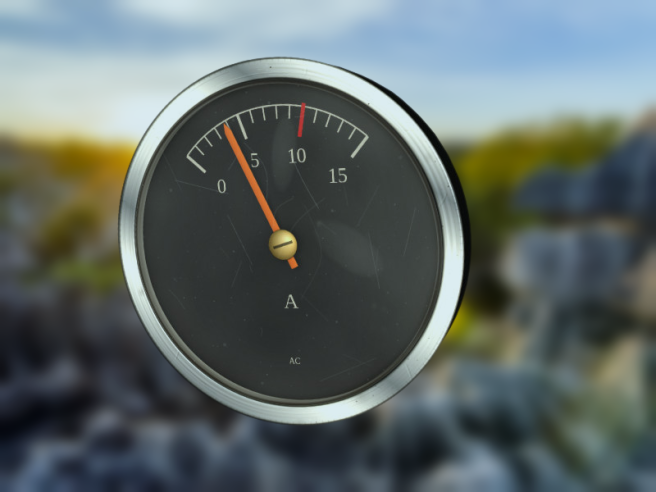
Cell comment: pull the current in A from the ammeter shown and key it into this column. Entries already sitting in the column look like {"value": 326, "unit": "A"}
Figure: {"value": 4, "unit": "A"}
